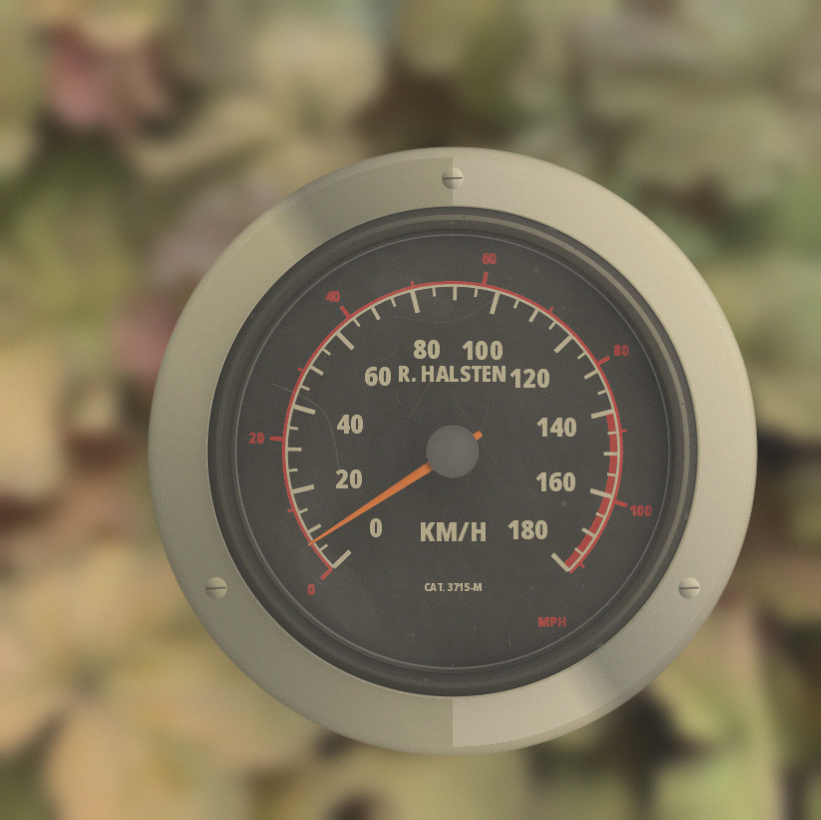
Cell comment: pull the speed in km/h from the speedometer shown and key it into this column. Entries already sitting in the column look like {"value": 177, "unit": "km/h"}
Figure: {"value": 7.5, "unit": "km/h"}
